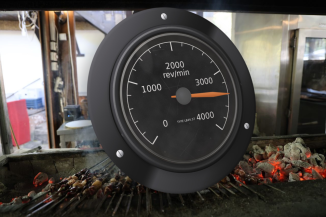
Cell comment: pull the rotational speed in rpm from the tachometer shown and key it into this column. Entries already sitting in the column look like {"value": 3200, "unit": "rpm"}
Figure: {"value": 3400, "unit": "rpm"}
